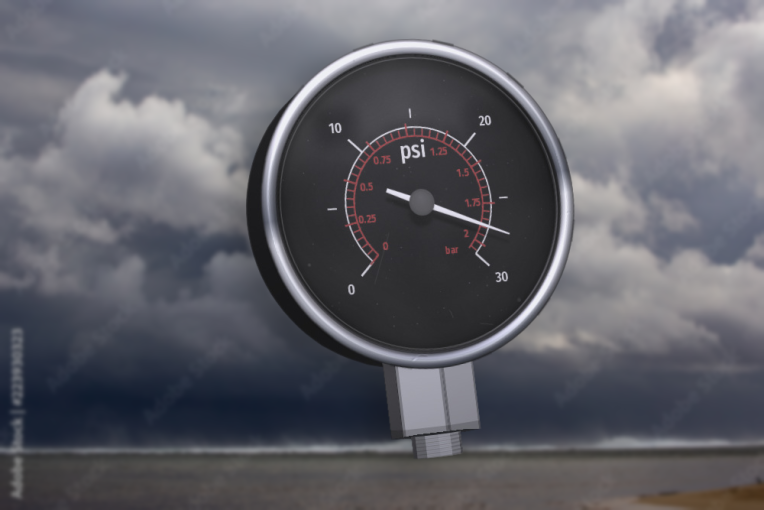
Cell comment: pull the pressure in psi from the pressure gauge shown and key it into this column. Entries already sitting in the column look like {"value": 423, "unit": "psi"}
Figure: {"value": 27.5, "unit": "psi"}
